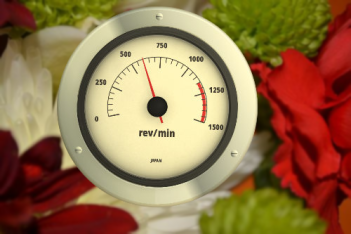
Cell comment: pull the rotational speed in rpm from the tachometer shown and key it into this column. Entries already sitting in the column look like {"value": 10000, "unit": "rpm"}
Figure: {"value": 600, "unit": "rpm"}
